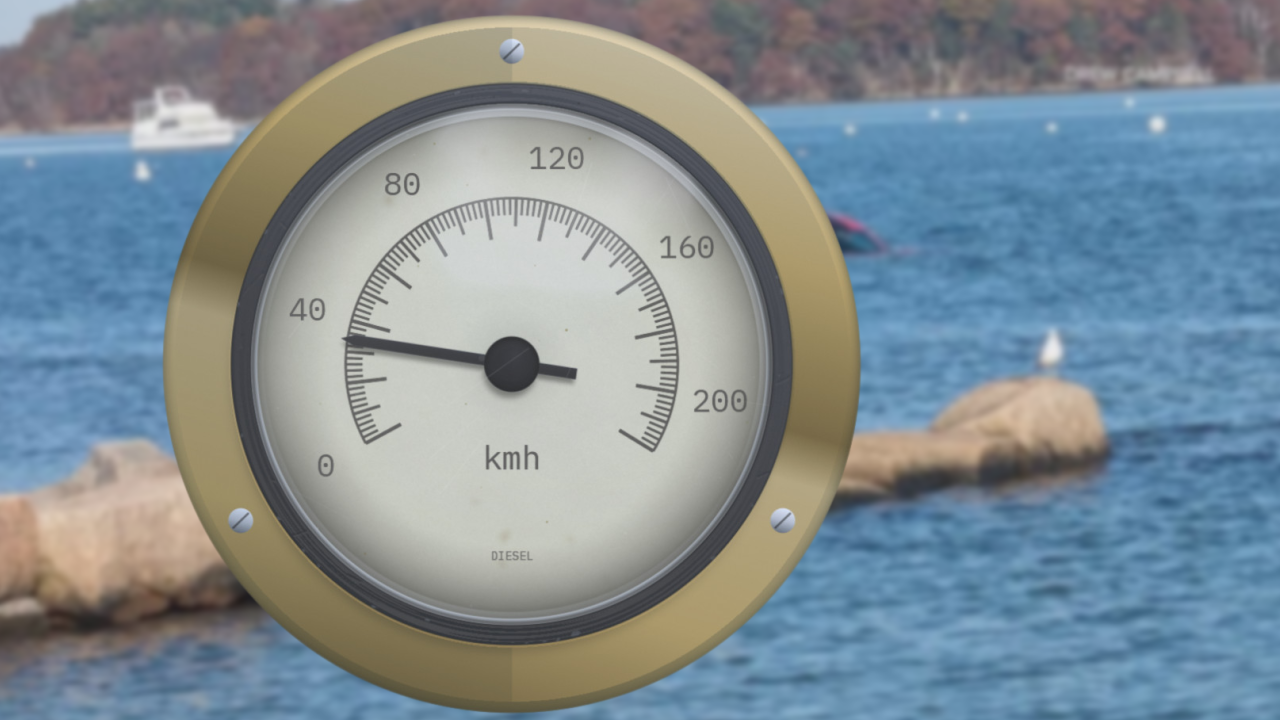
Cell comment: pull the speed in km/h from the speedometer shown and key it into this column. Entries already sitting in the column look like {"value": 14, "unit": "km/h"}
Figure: {"value": 34, "unit": "km/h"}
